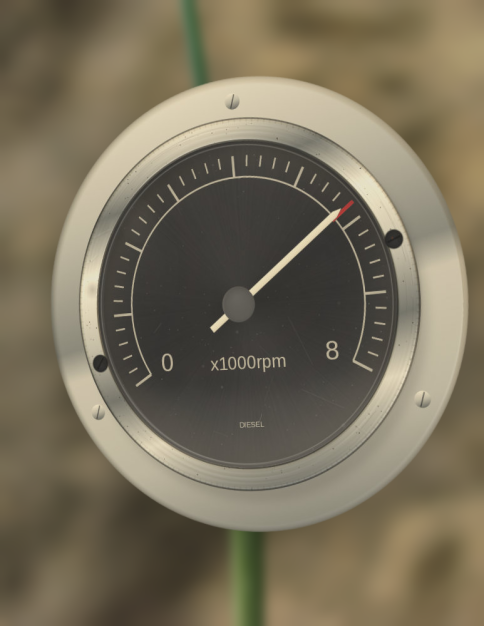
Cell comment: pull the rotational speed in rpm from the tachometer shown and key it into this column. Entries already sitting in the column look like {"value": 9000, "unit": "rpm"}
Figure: {"value": 5800, "unit": "rpm"}
